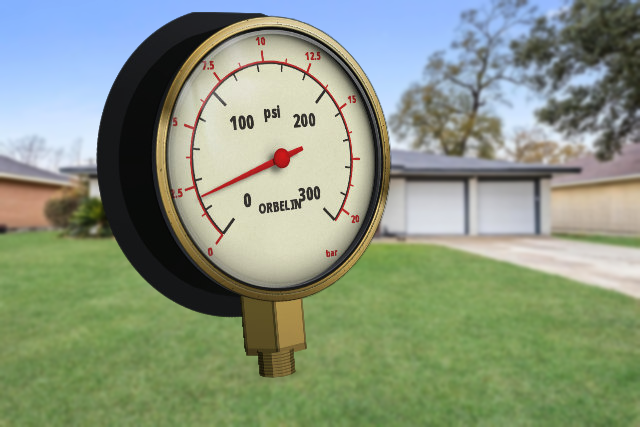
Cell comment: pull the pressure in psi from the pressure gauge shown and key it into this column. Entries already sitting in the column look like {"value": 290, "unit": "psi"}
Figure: {"value": 30, "unit": "psi"}
